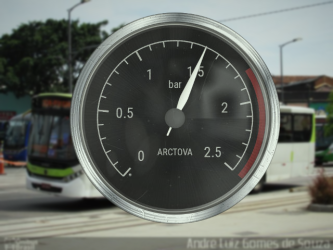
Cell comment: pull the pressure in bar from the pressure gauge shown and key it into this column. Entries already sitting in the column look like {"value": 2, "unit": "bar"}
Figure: {"value": 1.5, "unit": "bar"}
